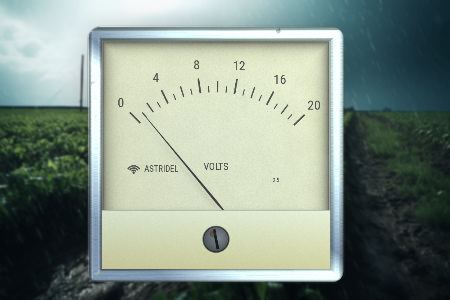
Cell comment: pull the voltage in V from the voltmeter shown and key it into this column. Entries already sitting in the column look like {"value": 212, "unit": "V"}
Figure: {"value": 1, "unit": "V"}
